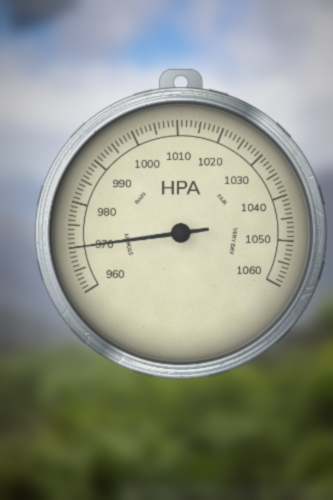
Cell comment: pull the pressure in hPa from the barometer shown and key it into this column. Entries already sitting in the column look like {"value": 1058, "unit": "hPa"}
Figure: {"value": 970, "unit": "hPa"}
